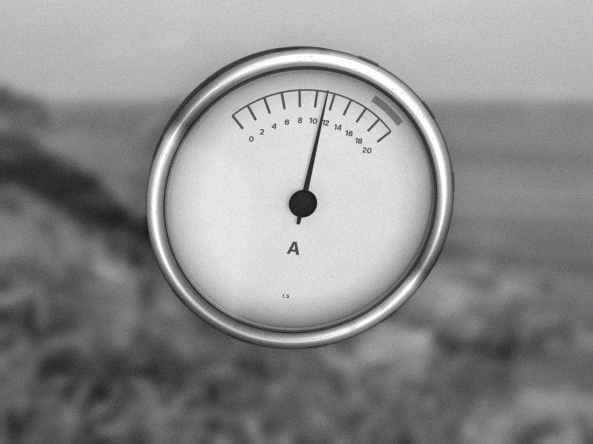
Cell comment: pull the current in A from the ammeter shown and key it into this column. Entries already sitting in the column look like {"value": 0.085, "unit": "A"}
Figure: {"value": 11, "unit": "A"}
